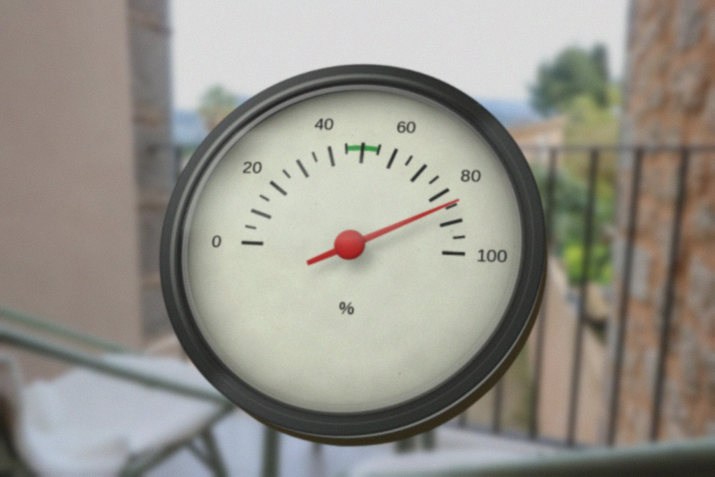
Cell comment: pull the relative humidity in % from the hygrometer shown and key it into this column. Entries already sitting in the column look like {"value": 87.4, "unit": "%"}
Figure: {"value": 85, "unit": "%"}
